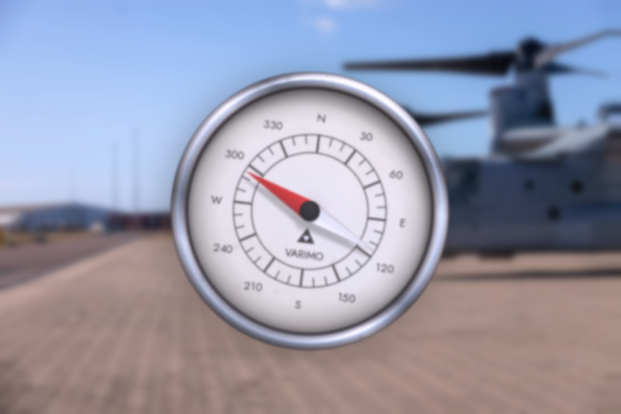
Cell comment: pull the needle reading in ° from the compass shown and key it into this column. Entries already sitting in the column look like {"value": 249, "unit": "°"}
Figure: {"value": 295, "unit": "°"}
